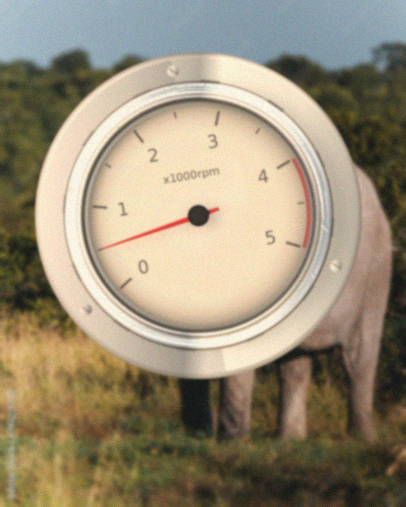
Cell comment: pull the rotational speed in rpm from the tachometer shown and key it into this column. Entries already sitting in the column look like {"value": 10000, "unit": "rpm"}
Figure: {"value": 500, "unit": "rpm"}
